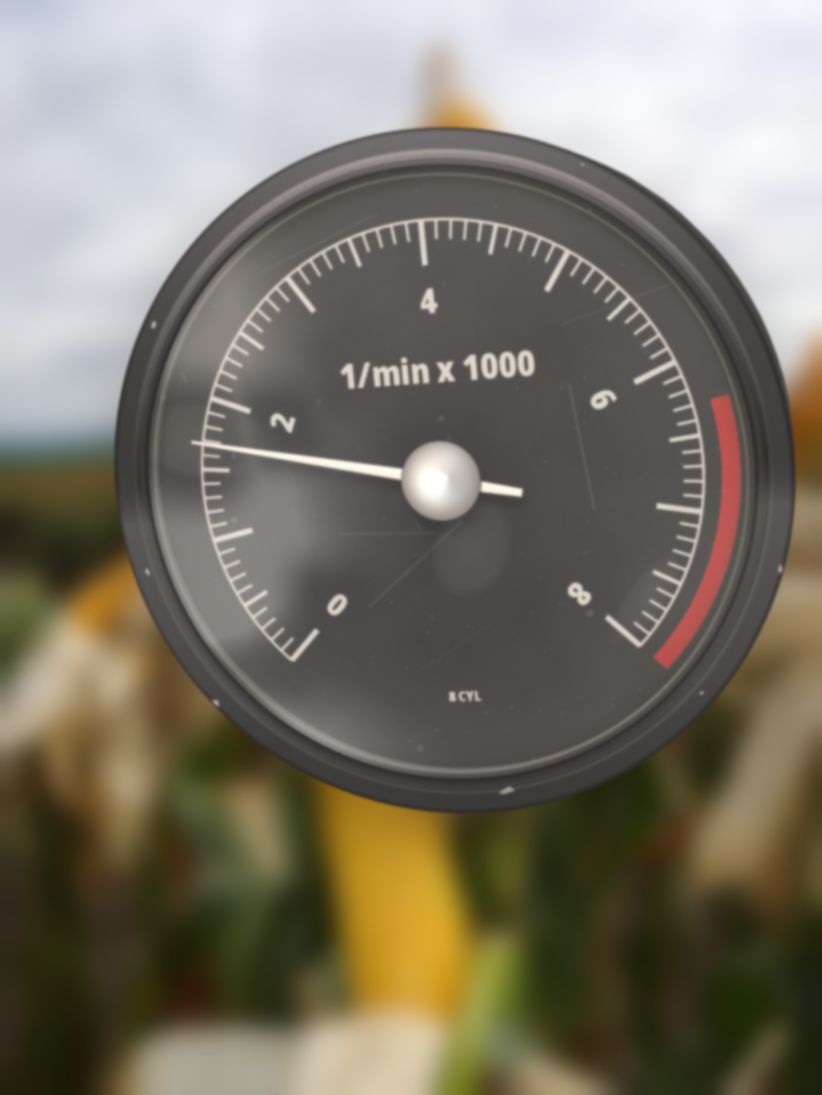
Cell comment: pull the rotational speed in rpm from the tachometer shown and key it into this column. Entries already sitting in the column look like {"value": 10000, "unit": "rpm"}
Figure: {"value": 1700, "unit": "rpm"}
